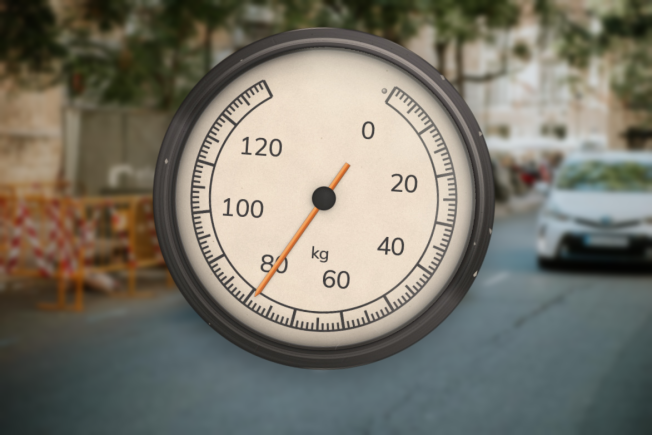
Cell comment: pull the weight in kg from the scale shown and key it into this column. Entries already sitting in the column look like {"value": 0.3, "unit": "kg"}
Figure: {"value": 79, "unit": "kg"}
